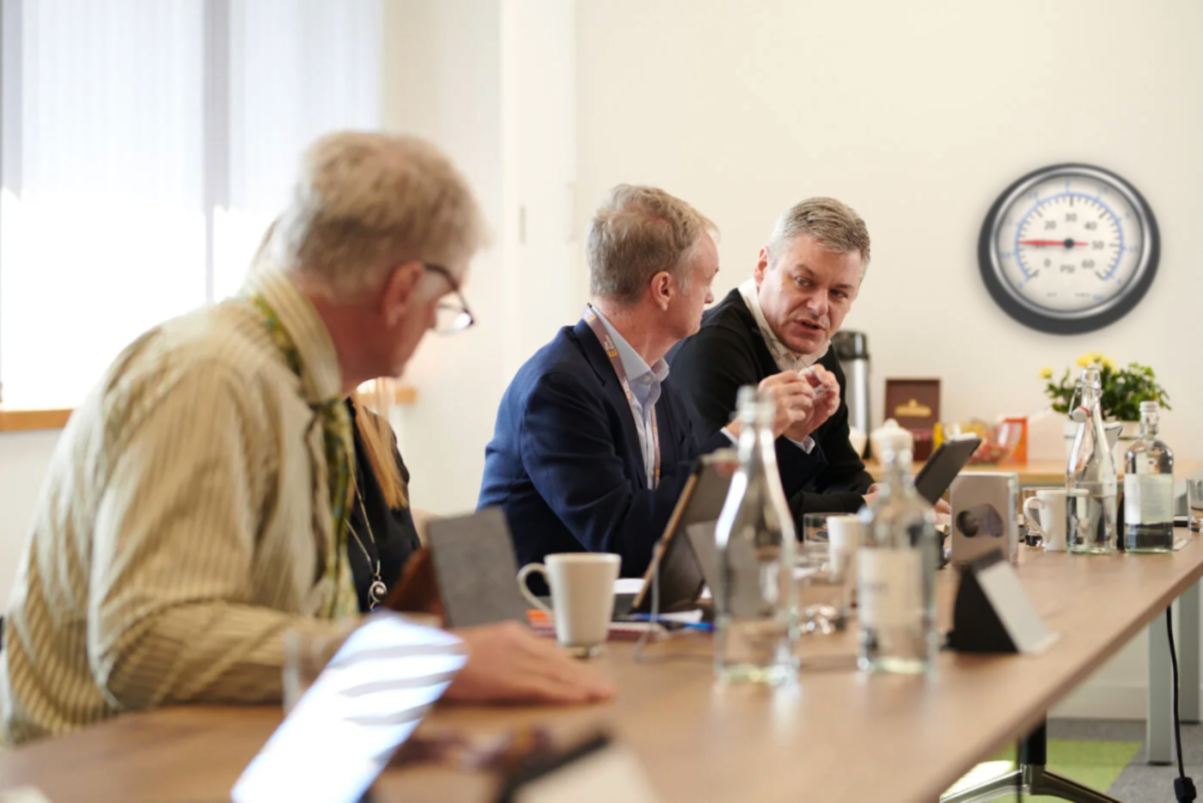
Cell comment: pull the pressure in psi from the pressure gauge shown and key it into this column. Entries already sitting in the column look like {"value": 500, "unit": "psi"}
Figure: {"value": 10, "unit": "psi"}
